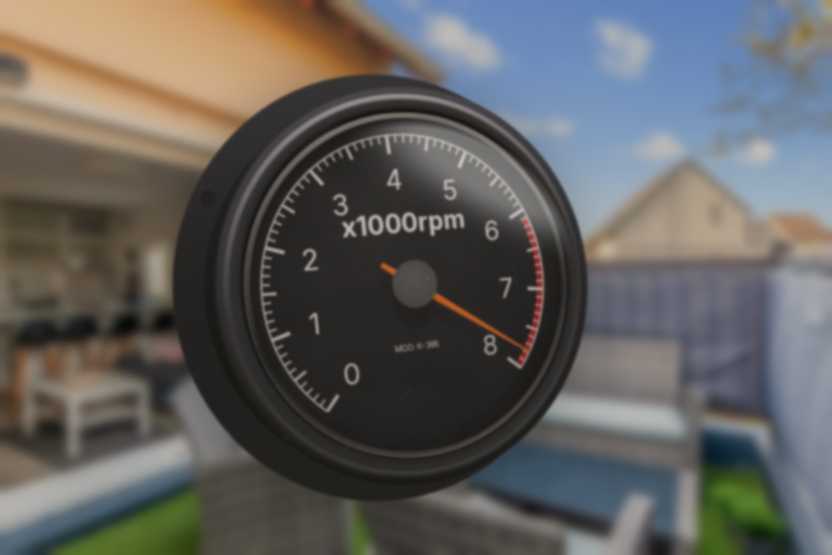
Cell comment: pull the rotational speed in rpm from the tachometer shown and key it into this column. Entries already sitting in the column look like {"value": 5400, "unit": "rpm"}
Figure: {"value": 7800, "unit": "rpm"}
